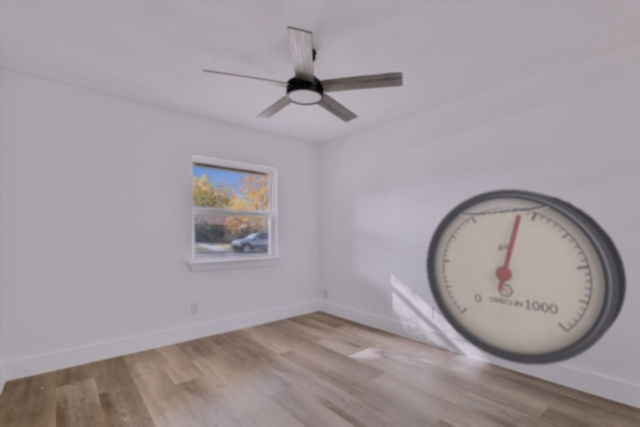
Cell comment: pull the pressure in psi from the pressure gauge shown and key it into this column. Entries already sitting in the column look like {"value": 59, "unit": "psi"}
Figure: {"value": 560, "unit": "psi"}
